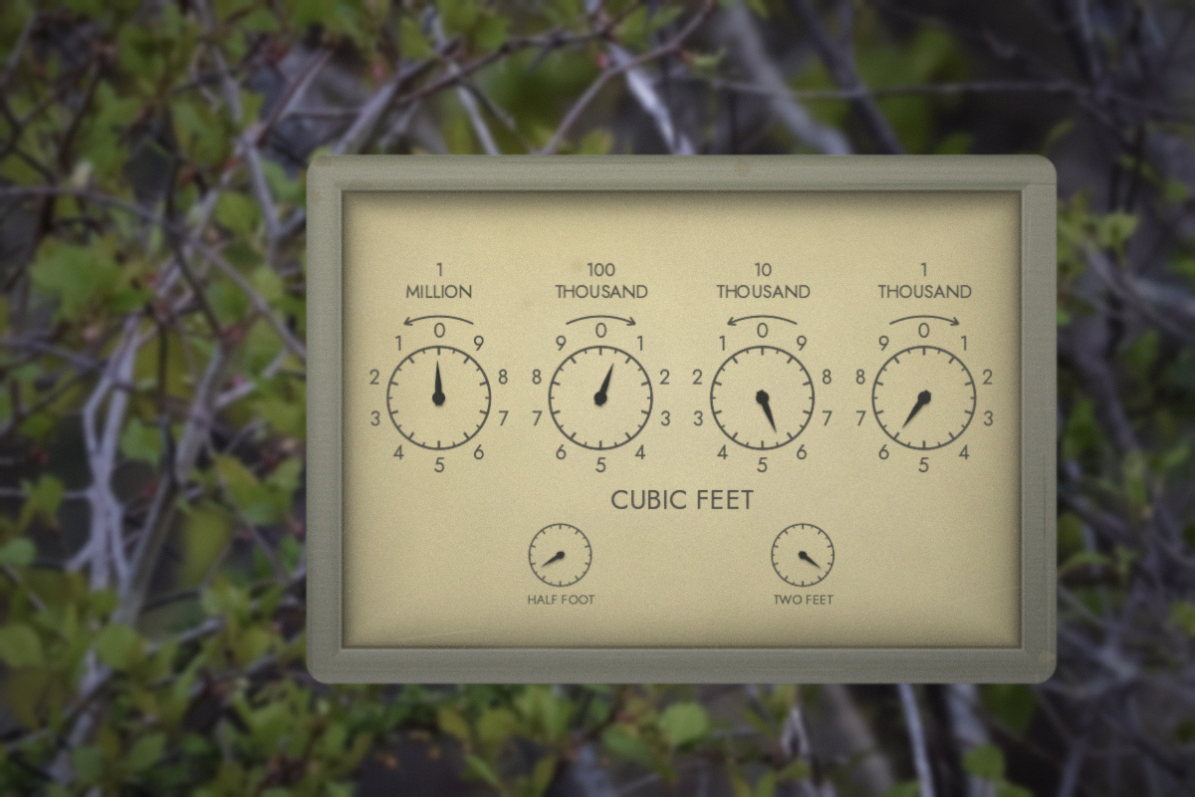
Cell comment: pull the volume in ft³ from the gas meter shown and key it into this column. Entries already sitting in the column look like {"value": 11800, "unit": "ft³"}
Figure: {"value": 5600, "unit": "ft³"}
